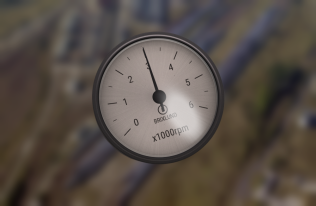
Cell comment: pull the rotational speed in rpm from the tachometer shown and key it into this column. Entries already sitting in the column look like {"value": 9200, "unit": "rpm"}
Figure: {"value": 3000, "unit": "rpm"}
